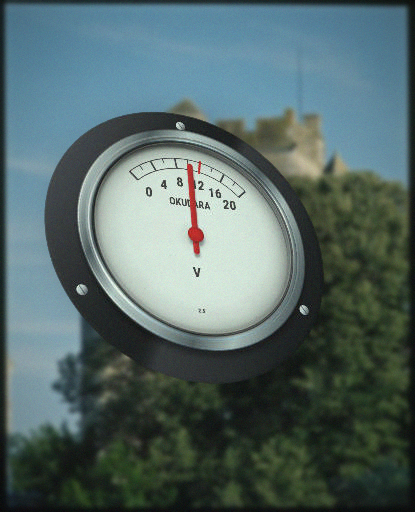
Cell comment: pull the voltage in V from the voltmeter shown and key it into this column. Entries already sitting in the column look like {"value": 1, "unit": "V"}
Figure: {"value": 10, "unit": "V"}
